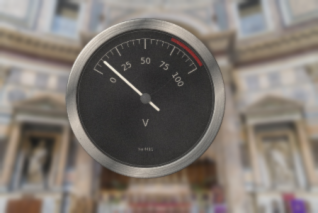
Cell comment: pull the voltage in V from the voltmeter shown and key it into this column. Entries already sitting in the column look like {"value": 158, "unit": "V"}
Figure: {"value": 10, "unit": "V"}
